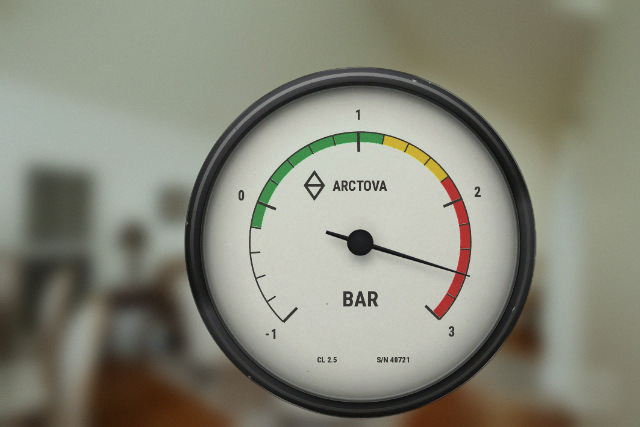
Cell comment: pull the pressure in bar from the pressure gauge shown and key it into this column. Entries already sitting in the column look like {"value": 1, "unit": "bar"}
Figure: {"value": 2.6, "unit": "bar"}
